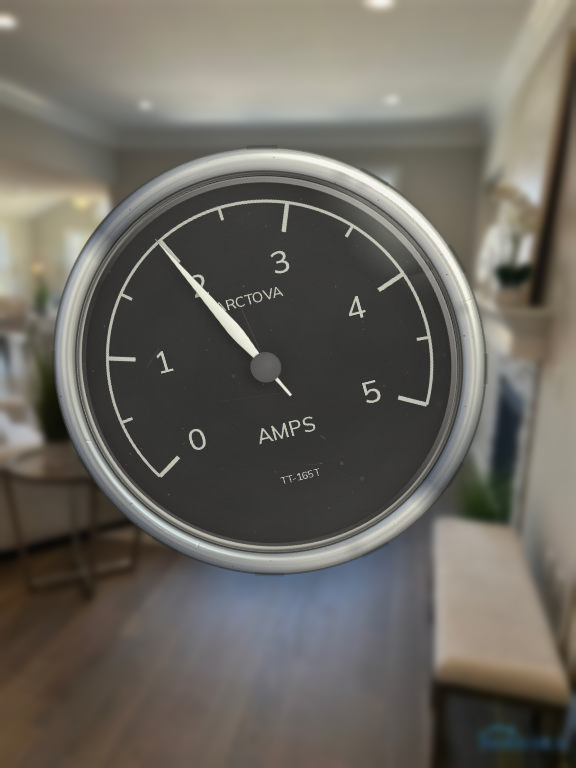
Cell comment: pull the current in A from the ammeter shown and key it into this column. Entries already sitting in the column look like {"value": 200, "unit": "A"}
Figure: {"value": 2, "unit": "A"}
